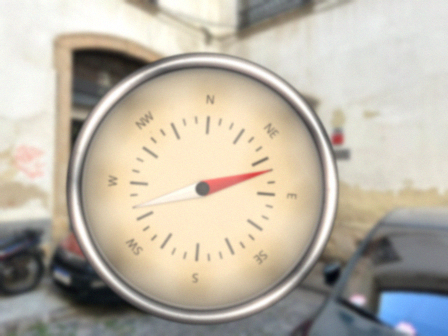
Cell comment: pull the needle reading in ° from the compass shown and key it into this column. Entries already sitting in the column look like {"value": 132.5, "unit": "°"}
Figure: {"value": 70, "unit": "°"}
